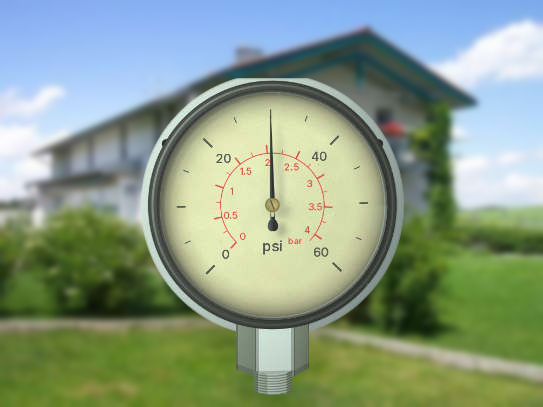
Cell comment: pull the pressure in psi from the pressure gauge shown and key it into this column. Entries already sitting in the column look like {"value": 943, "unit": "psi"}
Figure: {"value": 30, "unit": "psi"}
